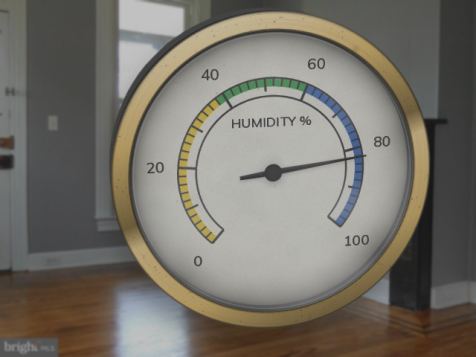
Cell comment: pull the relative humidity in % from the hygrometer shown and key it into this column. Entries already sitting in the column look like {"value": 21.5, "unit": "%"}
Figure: {"value": 82, "unit": "%"}
